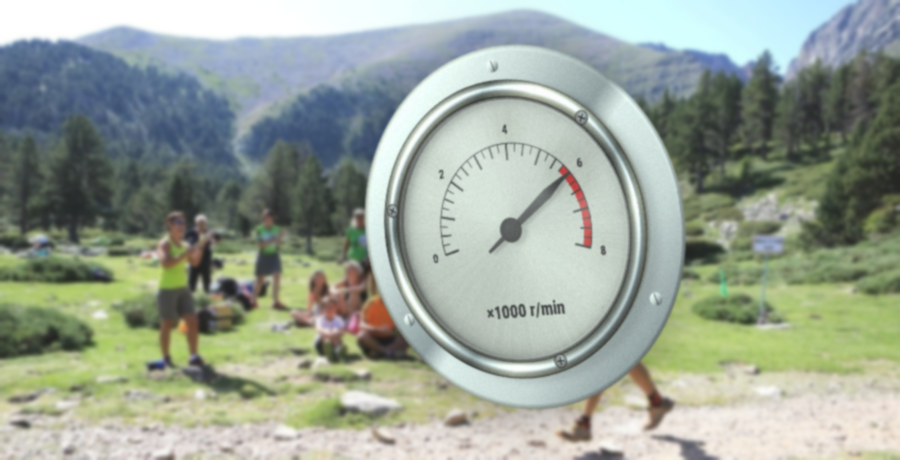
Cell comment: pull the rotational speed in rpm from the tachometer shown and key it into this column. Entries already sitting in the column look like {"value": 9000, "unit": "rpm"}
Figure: {"value": 6000, "unit": "rpm"}
